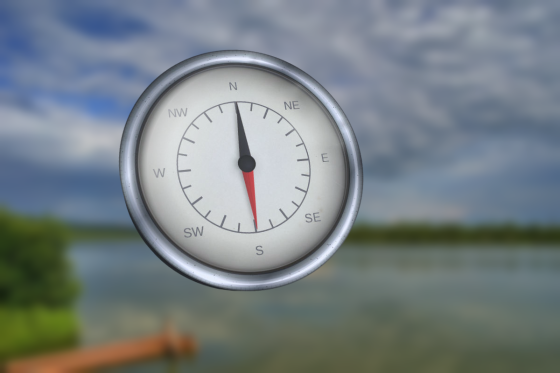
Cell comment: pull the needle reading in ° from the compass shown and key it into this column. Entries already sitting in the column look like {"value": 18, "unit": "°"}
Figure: {"value": 180, "unit": "°"}
